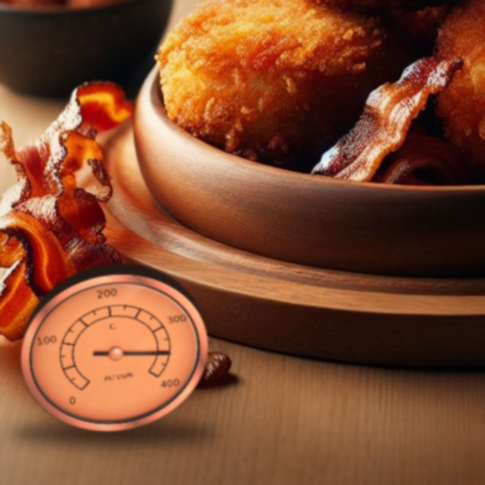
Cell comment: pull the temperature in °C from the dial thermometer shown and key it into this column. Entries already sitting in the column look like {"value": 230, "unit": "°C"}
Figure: {"value": 350, "unit": "°C"}
